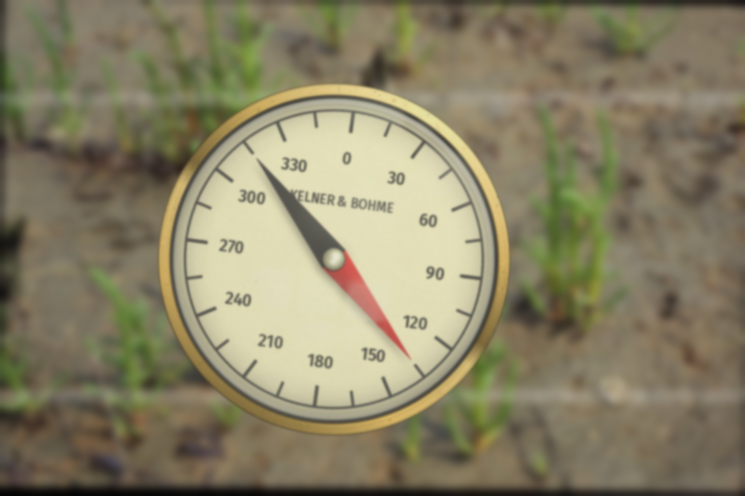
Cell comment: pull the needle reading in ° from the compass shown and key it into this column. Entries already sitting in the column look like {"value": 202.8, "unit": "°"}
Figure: {"value": 135, "unit": "°"}
